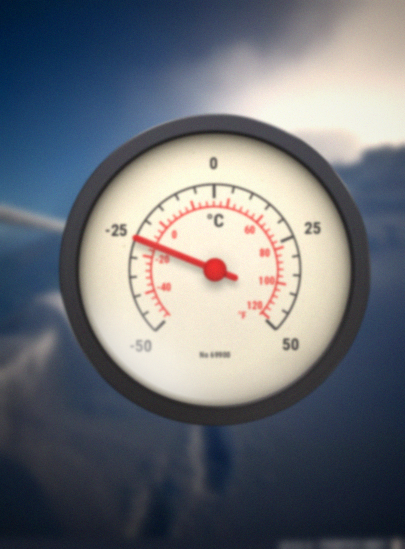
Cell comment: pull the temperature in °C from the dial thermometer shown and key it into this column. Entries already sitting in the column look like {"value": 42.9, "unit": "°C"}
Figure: {"value": -25, "unit": "°C"}
